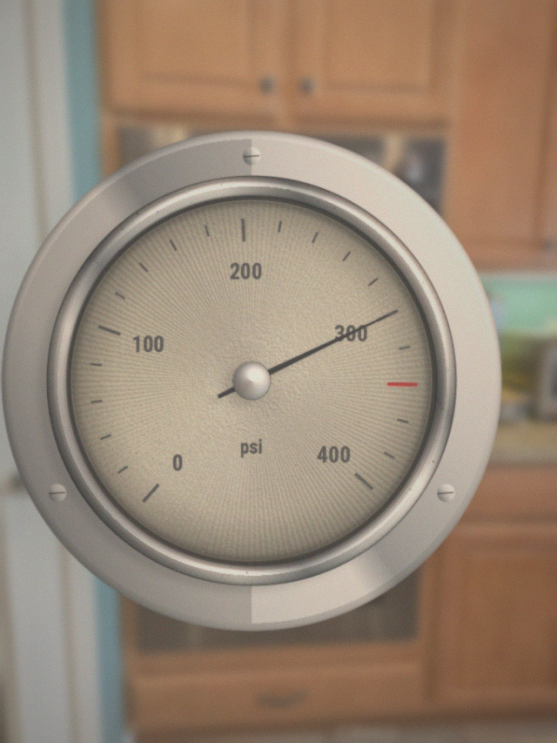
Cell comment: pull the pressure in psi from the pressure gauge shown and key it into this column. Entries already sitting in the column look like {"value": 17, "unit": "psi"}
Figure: {"value": 300, "unit": "psi"}
